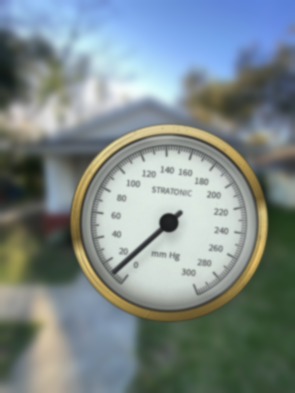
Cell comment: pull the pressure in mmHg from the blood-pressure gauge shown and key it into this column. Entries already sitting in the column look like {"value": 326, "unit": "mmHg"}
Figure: {"value": 10, "unit": "mmHg"}
